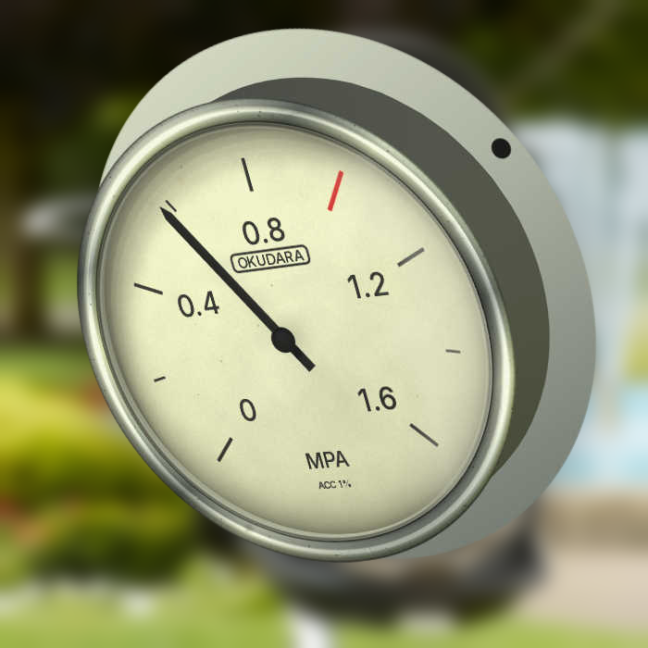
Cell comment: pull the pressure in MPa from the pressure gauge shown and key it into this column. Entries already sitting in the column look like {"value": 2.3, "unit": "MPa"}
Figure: {"value": 0.6, "unit": "MPa"}
